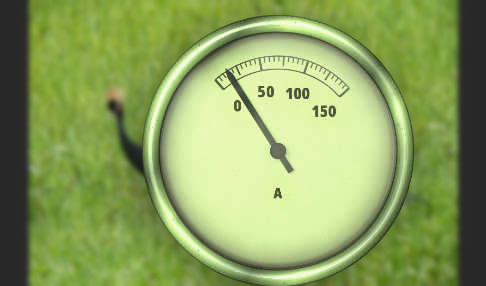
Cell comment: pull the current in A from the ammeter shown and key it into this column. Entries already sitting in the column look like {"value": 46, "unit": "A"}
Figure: {"value": 15, "unit": "A"}
